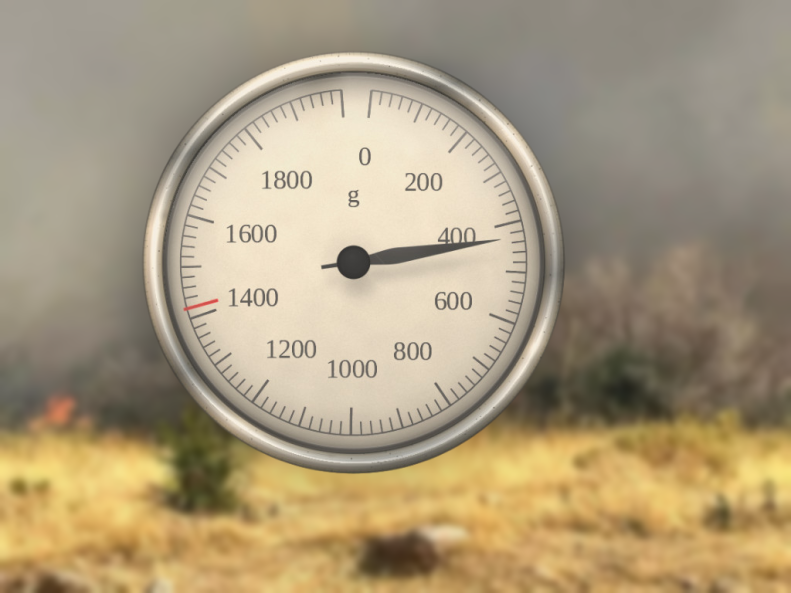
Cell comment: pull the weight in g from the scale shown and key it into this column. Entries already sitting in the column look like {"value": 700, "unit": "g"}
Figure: {"value": 430, "unit": "g"}
